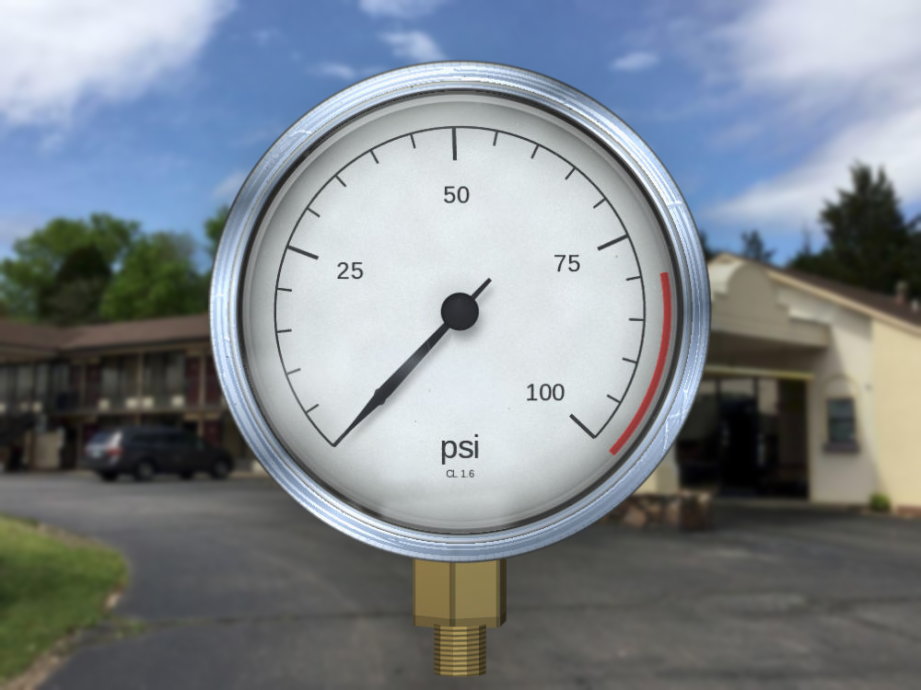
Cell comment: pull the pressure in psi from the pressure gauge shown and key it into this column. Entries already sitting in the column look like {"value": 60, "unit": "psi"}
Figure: {"value": 0, "unit": "psi"}
